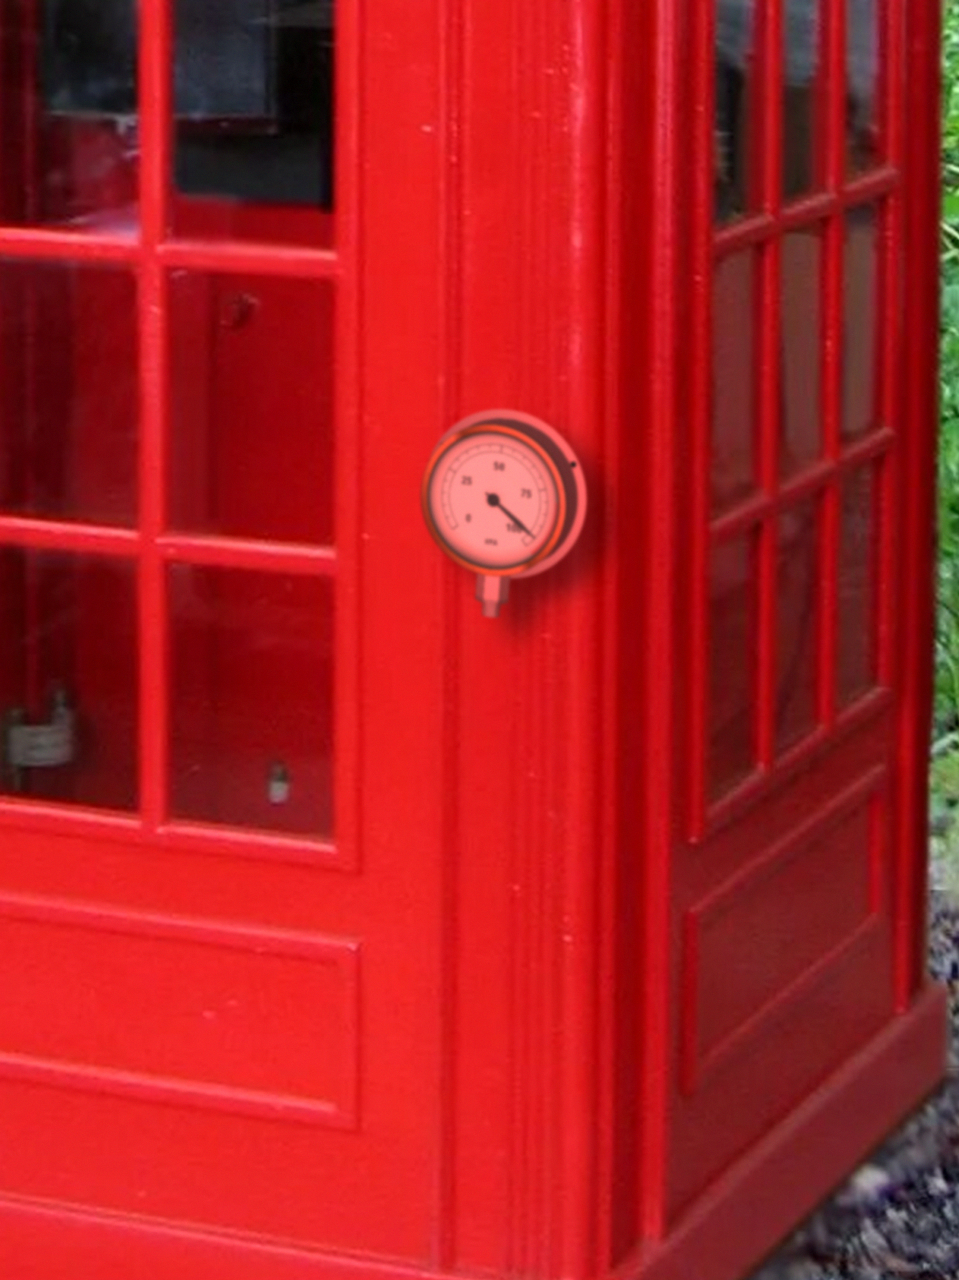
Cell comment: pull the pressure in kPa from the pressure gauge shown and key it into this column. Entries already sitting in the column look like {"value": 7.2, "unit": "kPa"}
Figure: {"value": 95, "unit": "kPa"}
